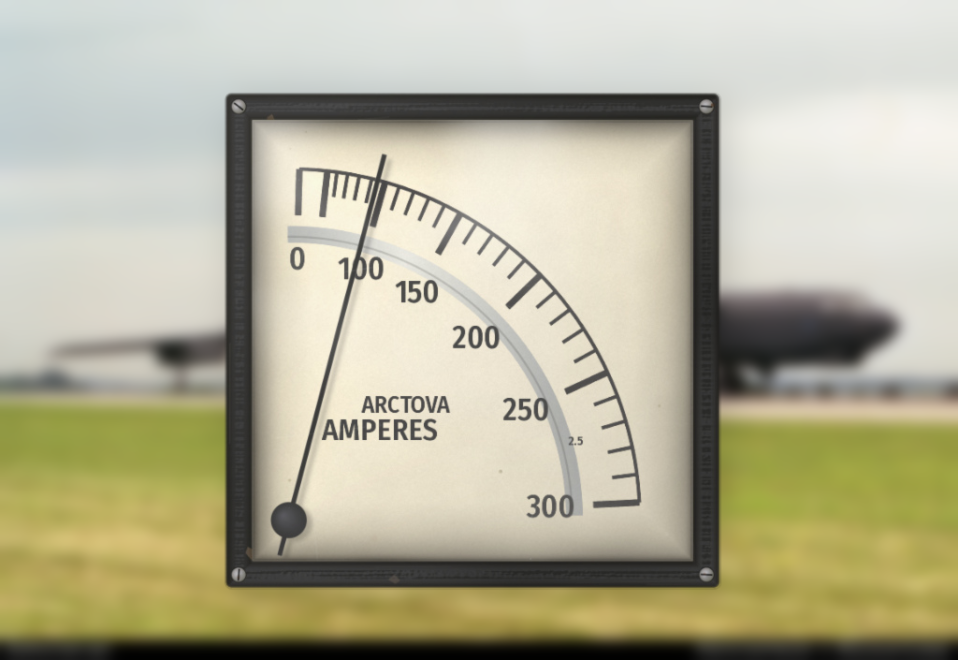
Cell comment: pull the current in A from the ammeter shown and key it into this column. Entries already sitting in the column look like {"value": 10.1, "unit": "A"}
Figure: {"value": 95, "unit": "A"}
